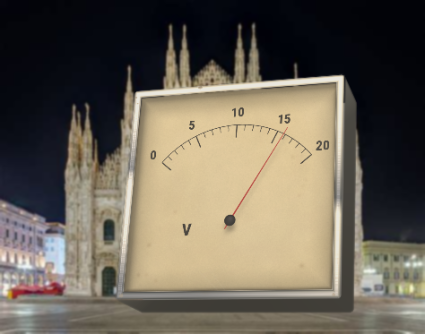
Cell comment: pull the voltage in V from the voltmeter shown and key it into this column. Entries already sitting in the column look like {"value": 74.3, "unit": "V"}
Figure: {"value": 16, "unit": "V"}
